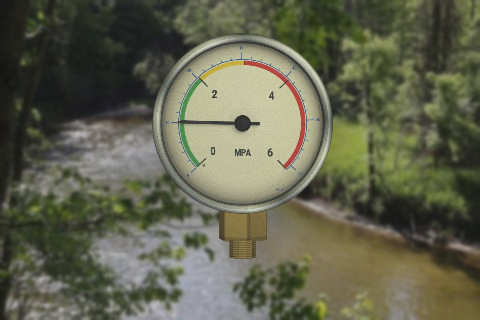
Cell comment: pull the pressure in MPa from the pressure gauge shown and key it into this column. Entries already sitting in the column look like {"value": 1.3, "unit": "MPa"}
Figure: {"value": 1, "unit": "MPa"}
